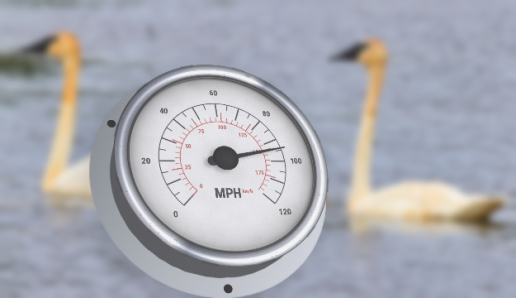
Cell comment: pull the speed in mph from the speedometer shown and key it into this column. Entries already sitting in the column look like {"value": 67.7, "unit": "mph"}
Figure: {"value": 95, "unit": "mph"}
